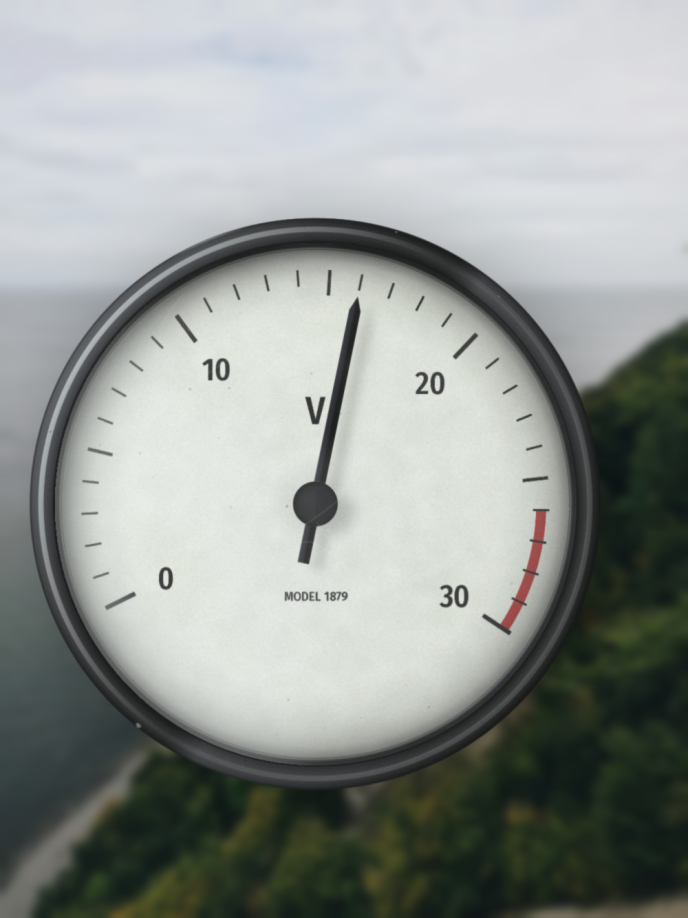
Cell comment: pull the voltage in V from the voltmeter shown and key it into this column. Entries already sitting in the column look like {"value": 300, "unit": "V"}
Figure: {"value": 16, "unit": "V"}
